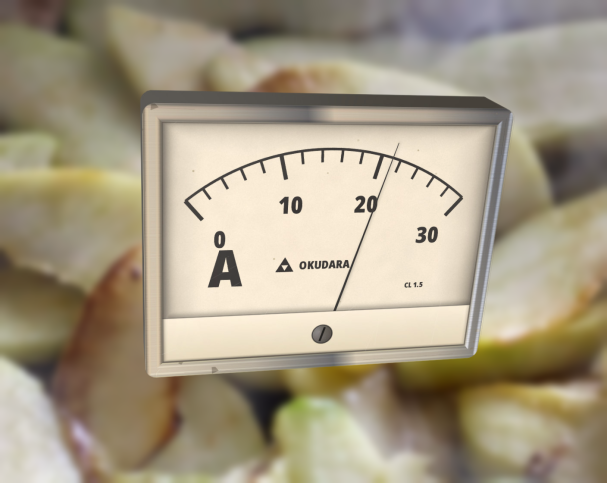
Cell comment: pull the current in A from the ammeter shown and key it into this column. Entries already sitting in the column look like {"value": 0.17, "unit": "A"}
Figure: {"value": 21, "unit": "A"}
